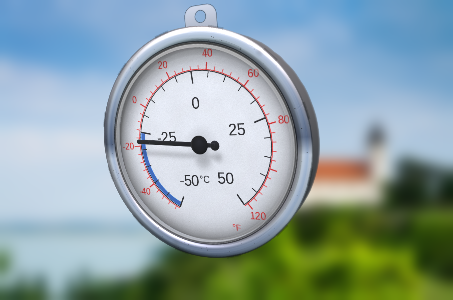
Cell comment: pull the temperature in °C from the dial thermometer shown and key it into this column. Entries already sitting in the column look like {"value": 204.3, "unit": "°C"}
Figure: {"value": -27.5, "unit": "°C"}
